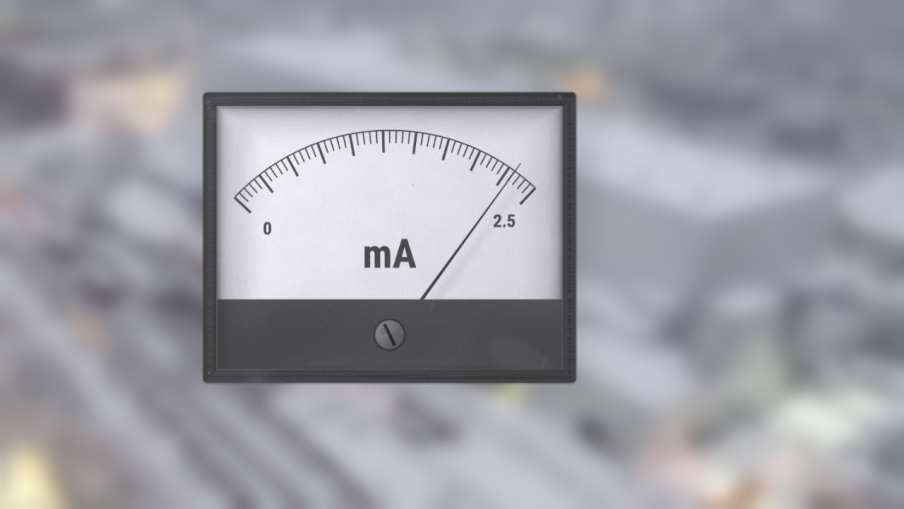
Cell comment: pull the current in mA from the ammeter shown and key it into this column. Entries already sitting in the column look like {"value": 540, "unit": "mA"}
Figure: {"value": 2.3, "unit": "mA"}
